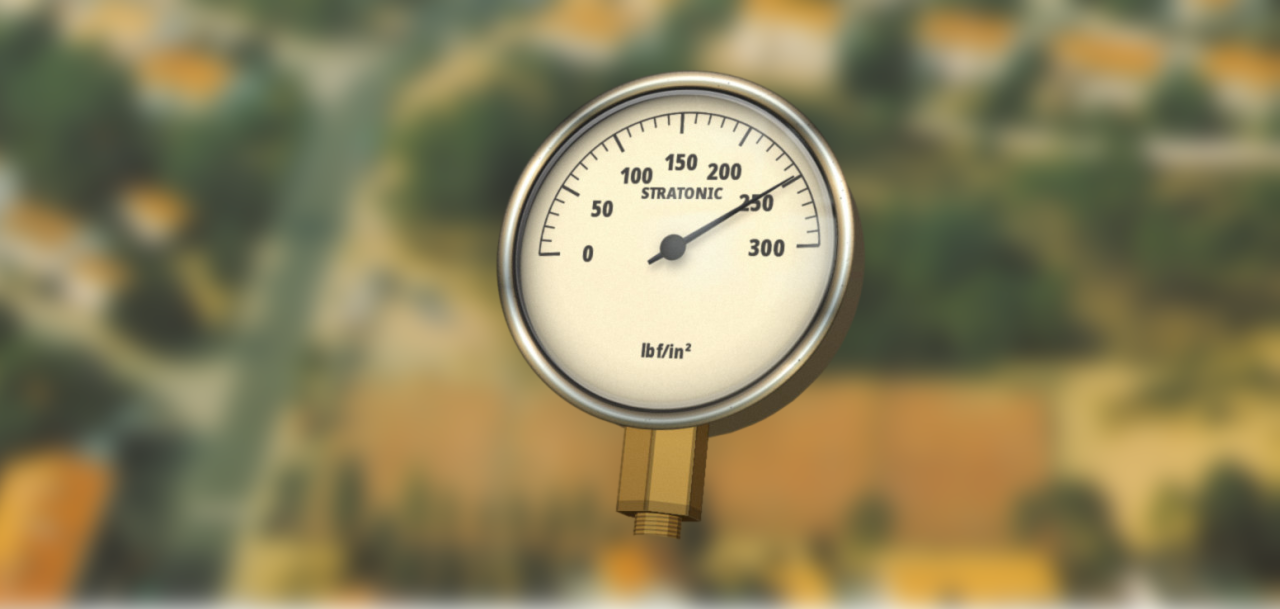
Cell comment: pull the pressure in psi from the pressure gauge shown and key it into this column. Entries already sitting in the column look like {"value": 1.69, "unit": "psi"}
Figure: {"value": 250, "unit": "psi"}
